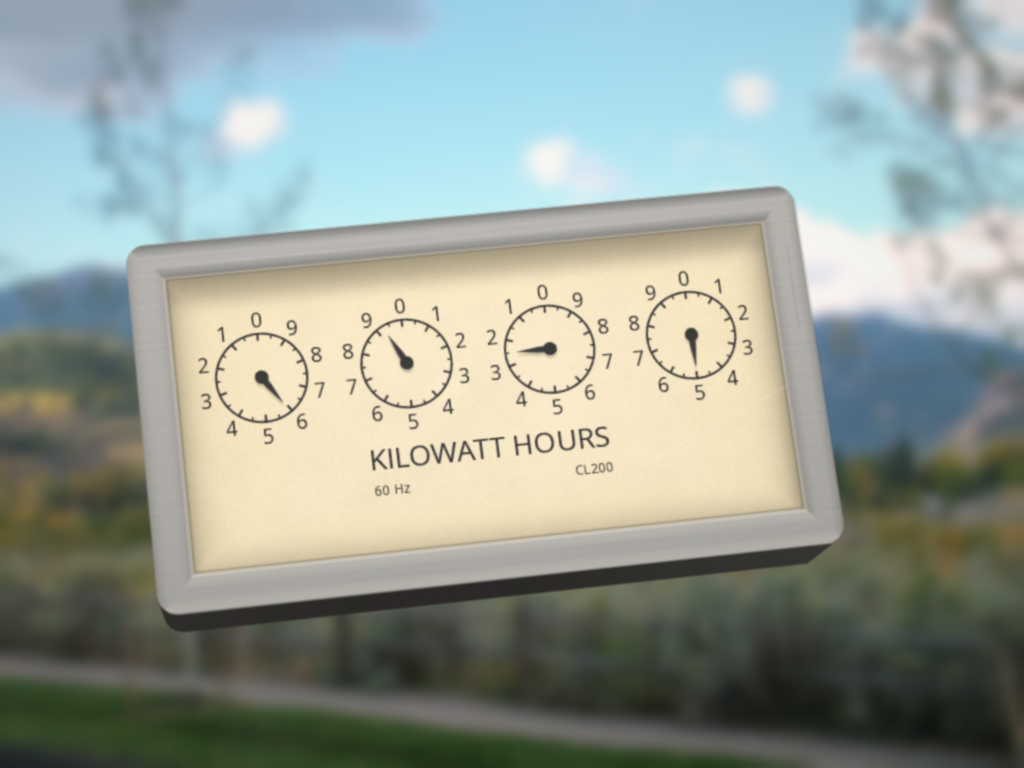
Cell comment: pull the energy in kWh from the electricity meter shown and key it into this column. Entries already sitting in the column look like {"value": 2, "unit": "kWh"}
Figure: {"value": 5925, "unit": "kWh"}
